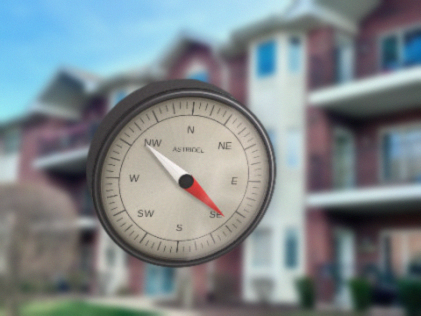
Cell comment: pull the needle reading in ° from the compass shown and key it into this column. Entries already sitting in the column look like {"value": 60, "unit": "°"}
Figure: {"value": 130, "unit": "°"}
